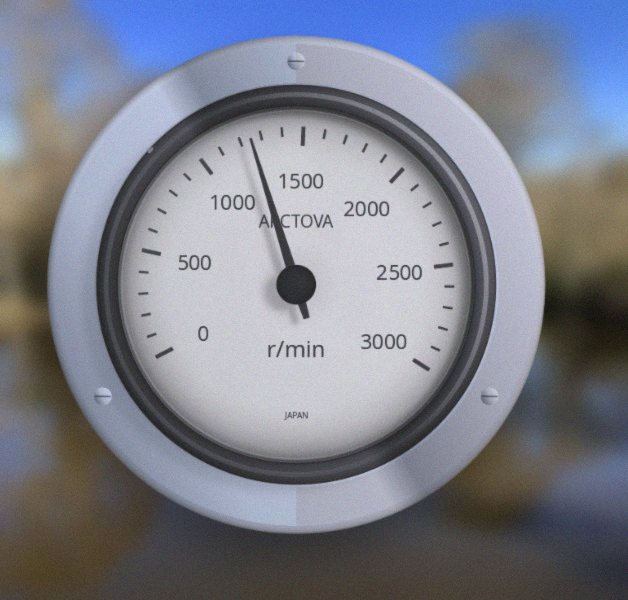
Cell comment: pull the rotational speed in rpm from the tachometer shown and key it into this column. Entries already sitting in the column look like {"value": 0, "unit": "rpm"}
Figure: {"value": 1250, "unit": "rpm"}
